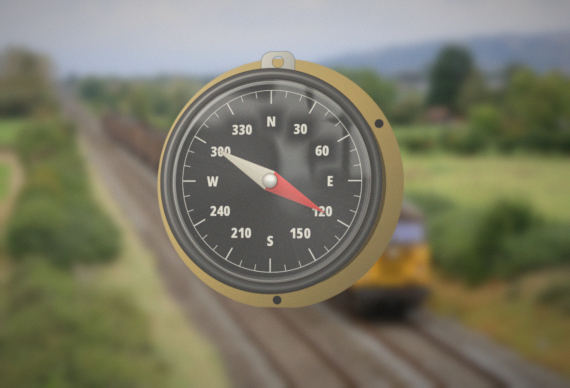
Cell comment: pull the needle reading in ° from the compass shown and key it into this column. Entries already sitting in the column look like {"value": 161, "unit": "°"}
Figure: {"value": 120, "unit": "°"}
